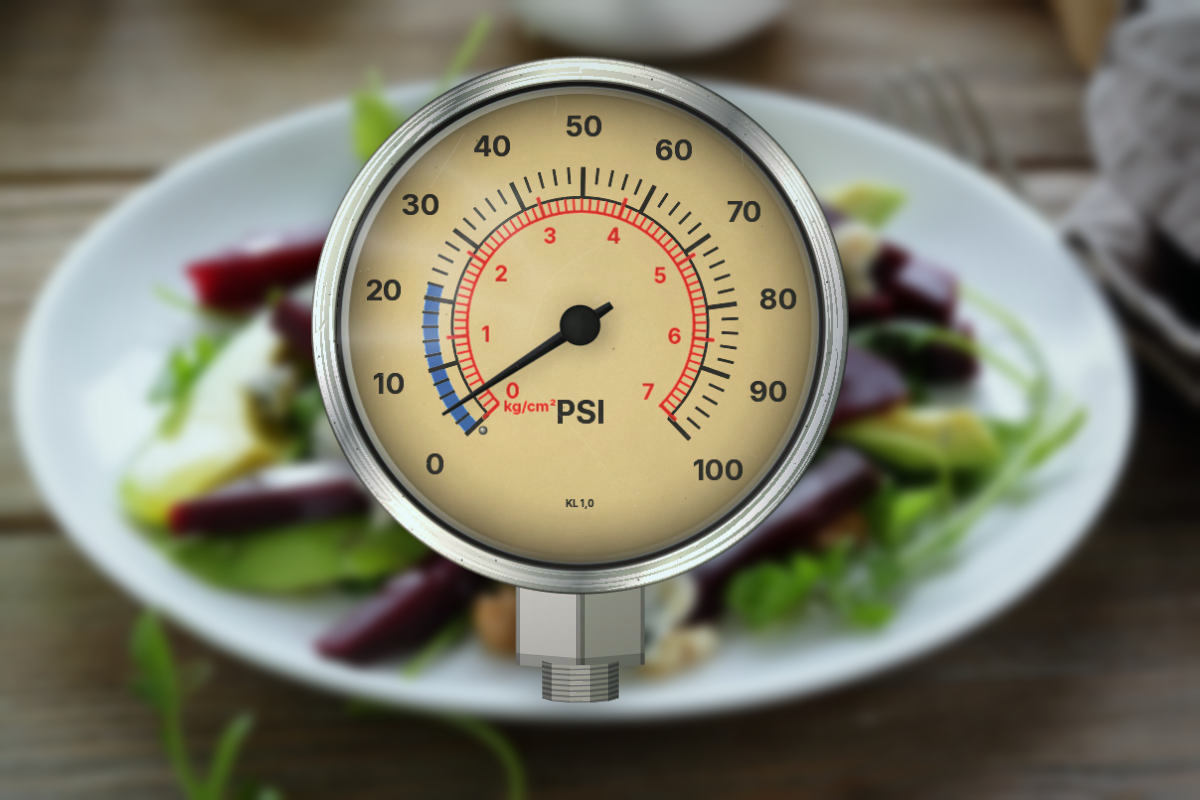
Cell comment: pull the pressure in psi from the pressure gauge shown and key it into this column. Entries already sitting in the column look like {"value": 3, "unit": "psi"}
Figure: {"value": 4, "unit": "psi"}
